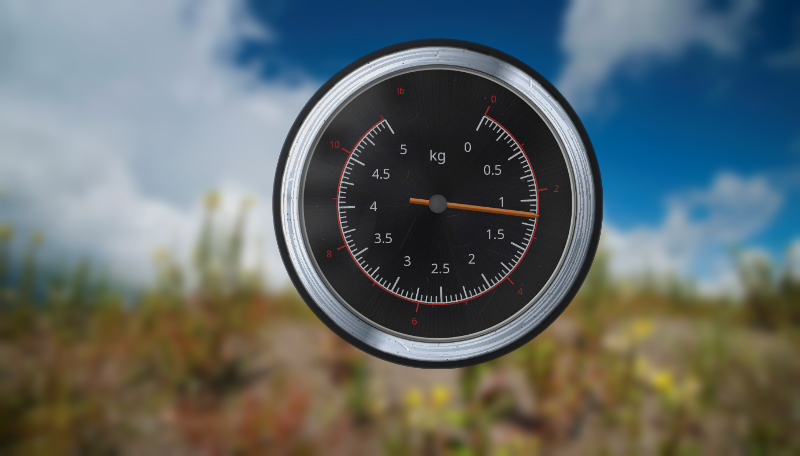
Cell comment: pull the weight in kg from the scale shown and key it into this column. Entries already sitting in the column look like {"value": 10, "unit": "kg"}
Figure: {"value": 1.15, "unit": "kg"}
